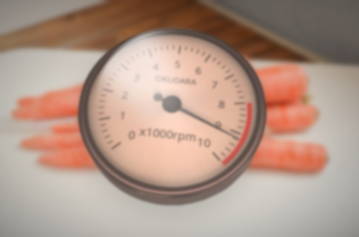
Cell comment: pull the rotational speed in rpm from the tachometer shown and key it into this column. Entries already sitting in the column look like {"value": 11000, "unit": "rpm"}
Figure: {"value": 9200, "unit": "rpm"}
